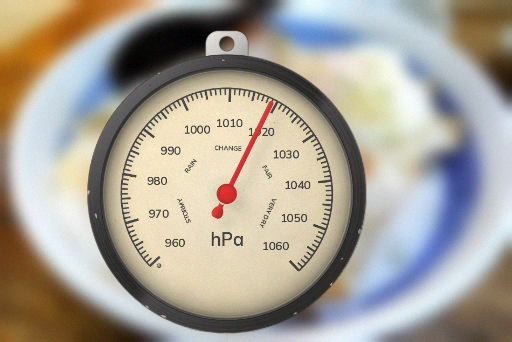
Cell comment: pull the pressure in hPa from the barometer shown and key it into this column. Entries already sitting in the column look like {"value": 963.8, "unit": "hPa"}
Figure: {"value": 1019, "unit": "hPa"}
